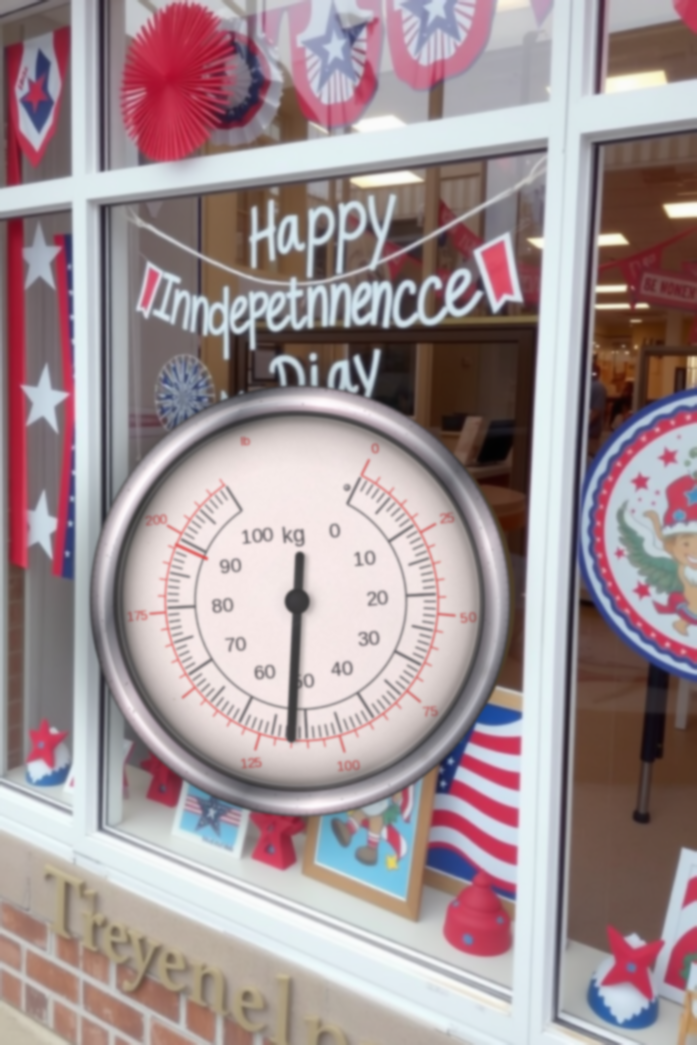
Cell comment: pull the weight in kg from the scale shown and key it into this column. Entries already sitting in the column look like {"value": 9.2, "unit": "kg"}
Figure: {"value": 52, "unit": "kg"}
